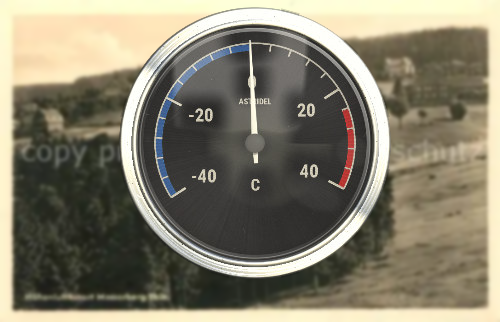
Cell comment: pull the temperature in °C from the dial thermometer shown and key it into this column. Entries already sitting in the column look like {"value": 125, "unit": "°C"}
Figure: {"value": 0, "unit": "°C"}
